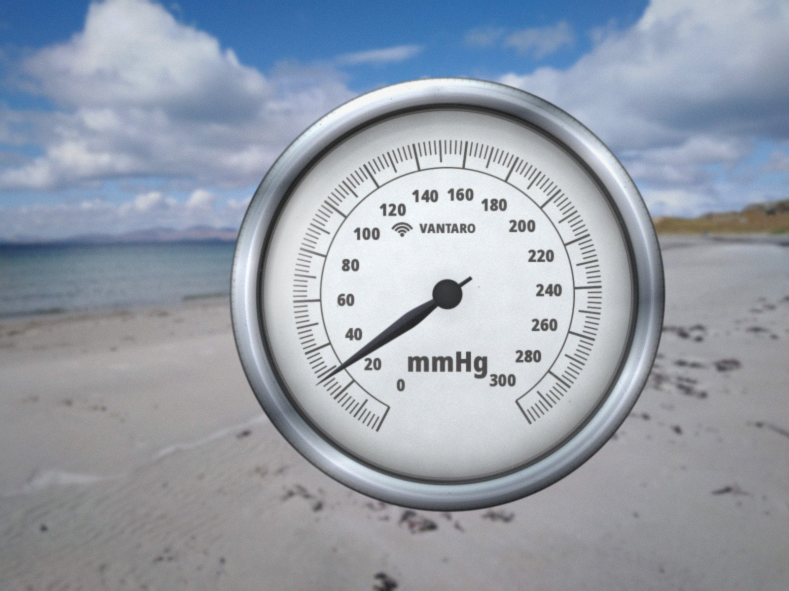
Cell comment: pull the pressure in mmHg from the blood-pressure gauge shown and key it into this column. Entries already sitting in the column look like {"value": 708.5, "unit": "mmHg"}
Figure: {"value": 28, "unit": "mmHg"}
